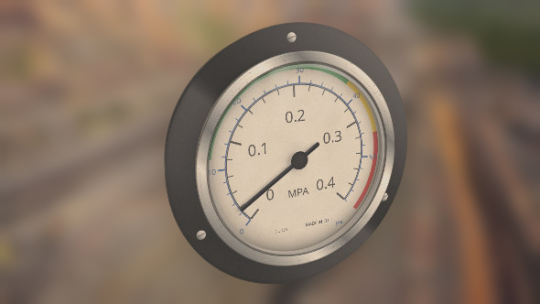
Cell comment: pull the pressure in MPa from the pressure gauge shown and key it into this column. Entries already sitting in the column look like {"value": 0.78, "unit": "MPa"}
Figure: {"value": 0.02, "unit": "MPa"}
